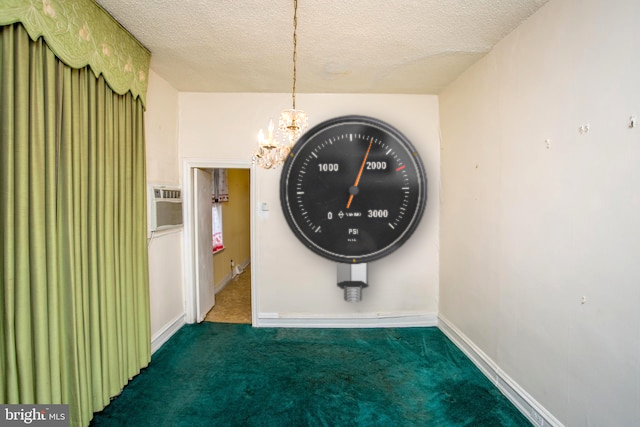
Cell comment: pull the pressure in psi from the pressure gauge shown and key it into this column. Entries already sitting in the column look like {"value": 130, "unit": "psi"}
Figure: {"value": 1750, "unit": "psi"}
